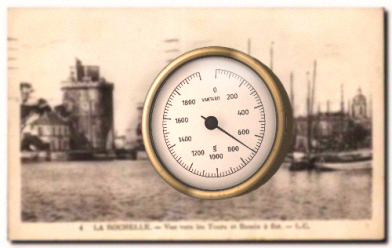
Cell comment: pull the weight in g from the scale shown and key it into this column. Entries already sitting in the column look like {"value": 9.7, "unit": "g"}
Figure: {"value": 700, "unit": "g"}
